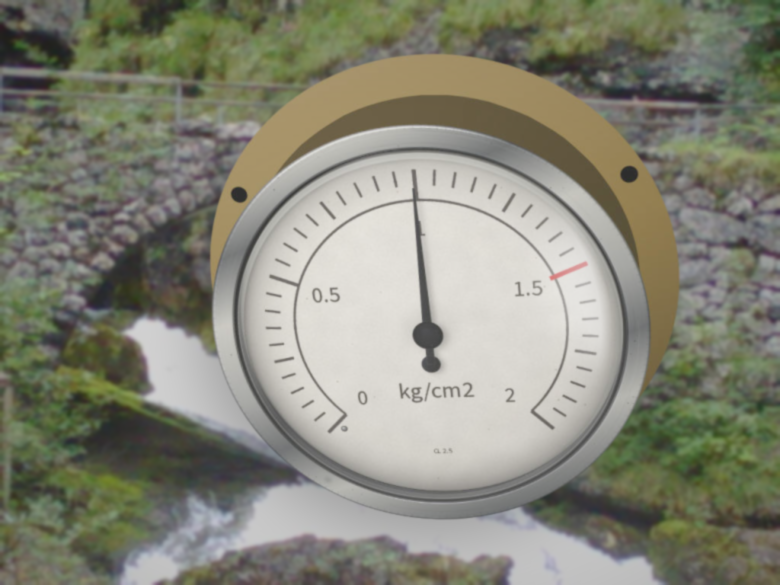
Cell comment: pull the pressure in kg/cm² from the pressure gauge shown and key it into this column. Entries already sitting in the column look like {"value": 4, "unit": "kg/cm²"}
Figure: {"value": 1, "unit": "kg/cm²"}
